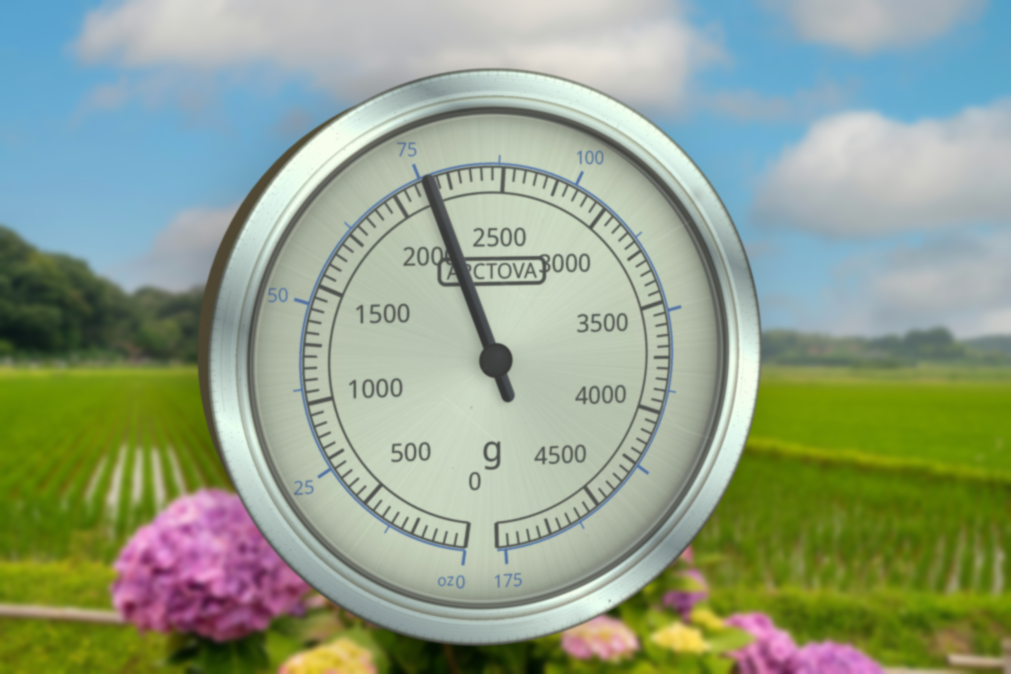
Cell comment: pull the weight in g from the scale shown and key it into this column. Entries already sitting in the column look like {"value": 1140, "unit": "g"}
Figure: {"value": 2150, "unit": "g"}
